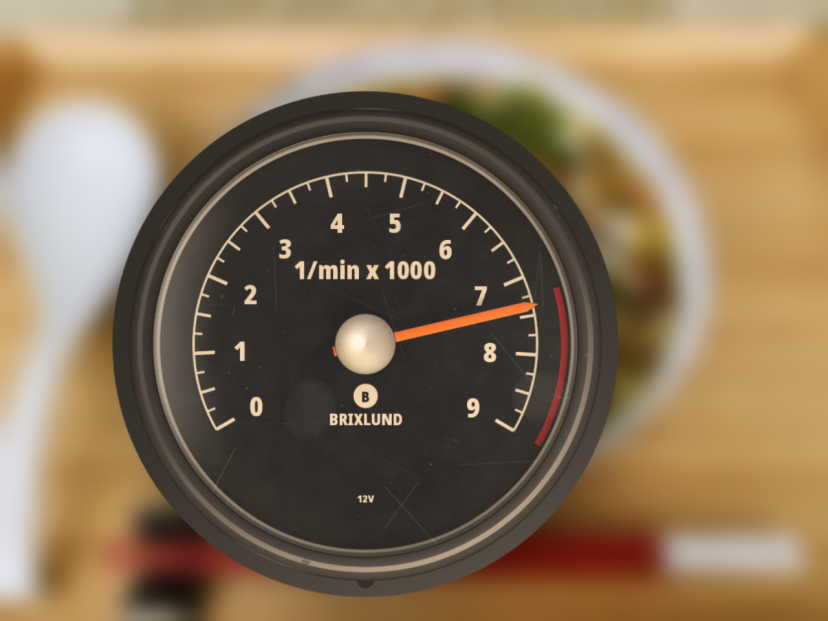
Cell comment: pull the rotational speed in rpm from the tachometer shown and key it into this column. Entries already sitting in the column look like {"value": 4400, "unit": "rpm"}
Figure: {"value": 7375, "unit": "rpm"}
